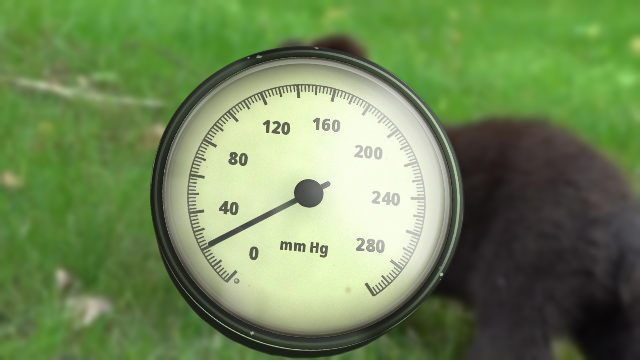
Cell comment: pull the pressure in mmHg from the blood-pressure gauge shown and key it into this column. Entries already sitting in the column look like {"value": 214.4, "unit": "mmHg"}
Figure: {"value": 20, "unit": "mmHg"}
